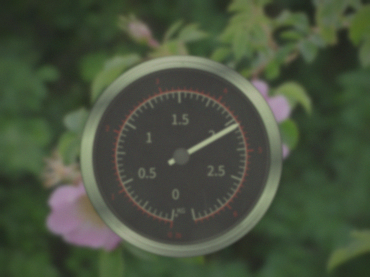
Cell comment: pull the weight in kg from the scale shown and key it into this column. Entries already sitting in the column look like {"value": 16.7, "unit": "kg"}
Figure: {"value": 2.05, "unit": "kg"}
